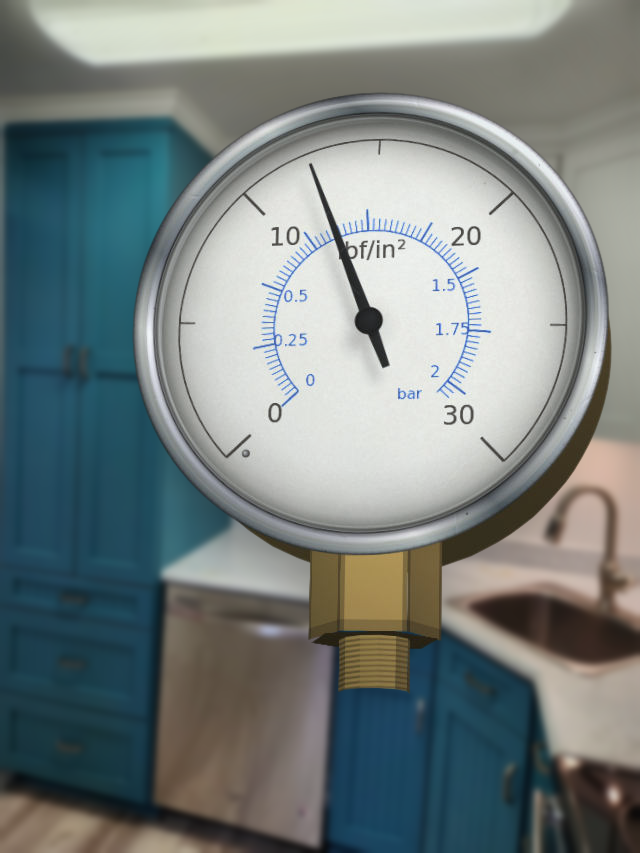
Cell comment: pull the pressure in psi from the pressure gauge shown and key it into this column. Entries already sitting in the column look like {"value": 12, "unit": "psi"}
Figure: {"value": 12.5, "unit": "psi"}
